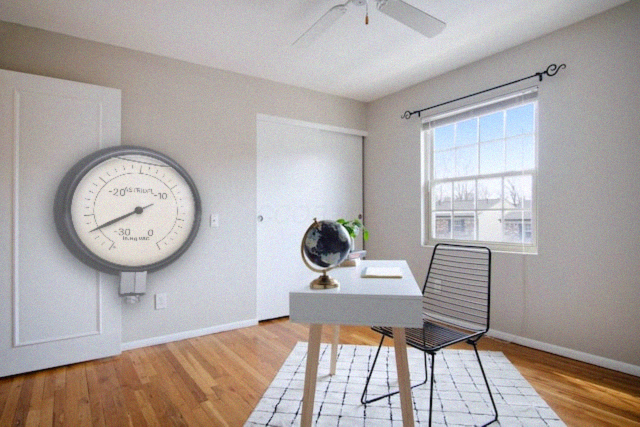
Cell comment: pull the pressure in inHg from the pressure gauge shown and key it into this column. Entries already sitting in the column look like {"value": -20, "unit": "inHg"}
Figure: {"value": -27, "unit": "inHg"}
